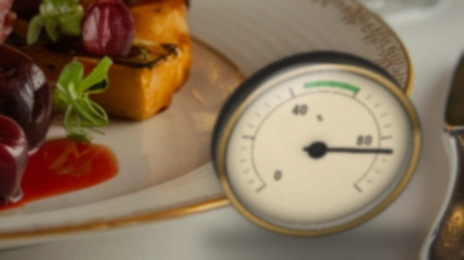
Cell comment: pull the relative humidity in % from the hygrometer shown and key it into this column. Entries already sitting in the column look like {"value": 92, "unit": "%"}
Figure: {"value": 84, "unit": "%"}
